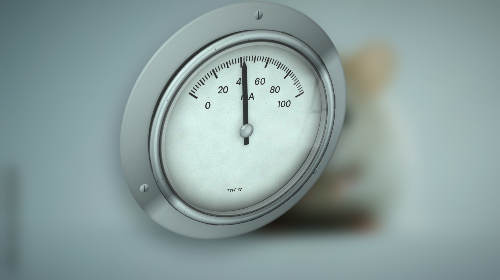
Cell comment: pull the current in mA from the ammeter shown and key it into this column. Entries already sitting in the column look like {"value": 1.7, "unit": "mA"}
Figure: {"value": 40, "unit": "mA"}
